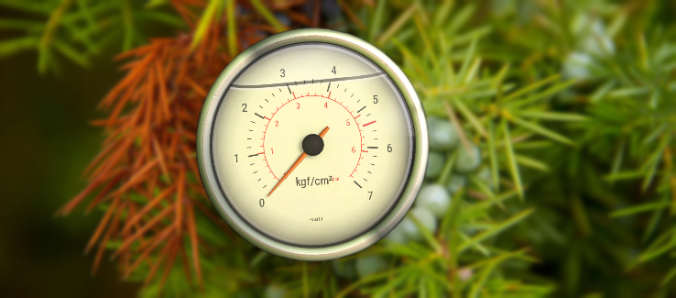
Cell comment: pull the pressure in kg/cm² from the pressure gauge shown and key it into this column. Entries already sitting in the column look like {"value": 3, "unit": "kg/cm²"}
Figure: {"value": 0, "unit": "kg/cm²"}
